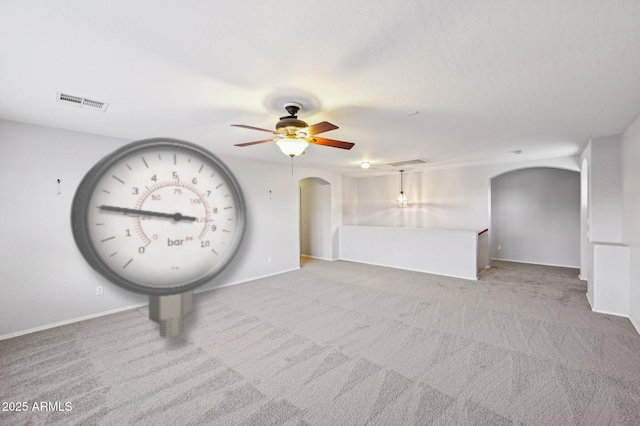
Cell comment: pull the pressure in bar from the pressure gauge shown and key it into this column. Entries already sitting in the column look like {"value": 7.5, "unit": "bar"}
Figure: {"value": 2, "unit": "bar"}
